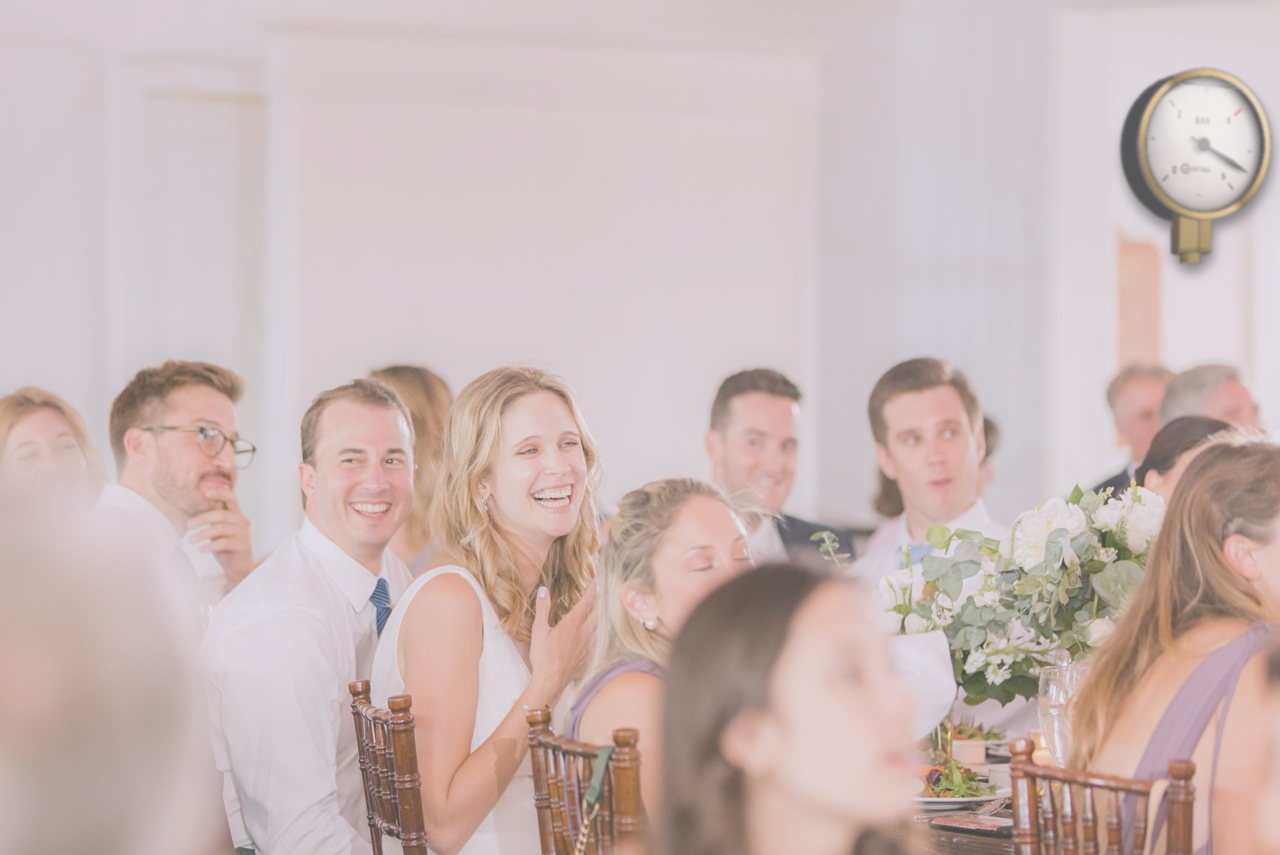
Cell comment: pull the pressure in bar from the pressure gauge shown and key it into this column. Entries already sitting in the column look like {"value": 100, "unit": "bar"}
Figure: {"value": 5.5, "unit": "bar"}
